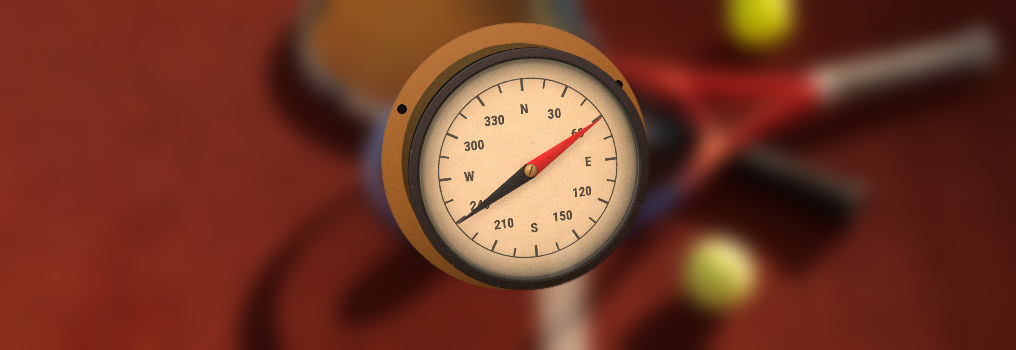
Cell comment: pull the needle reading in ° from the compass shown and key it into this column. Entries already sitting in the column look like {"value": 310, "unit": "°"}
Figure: {"value": 60, "unit": "°"}
